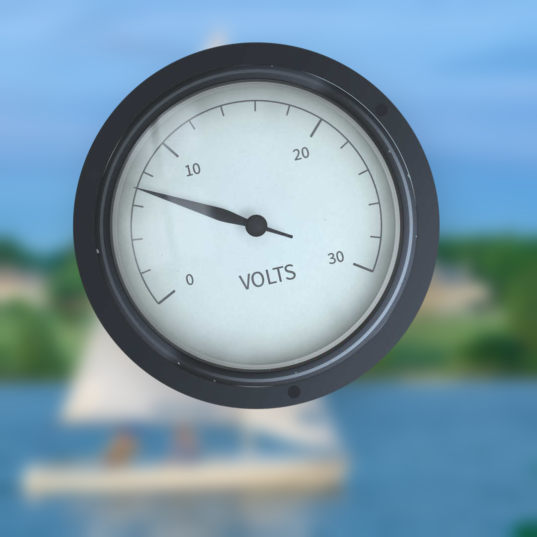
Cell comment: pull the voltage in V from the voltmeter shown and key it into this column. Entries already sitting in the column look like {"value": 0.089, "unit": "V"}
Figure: {"value": 7, "unit": "V"}
